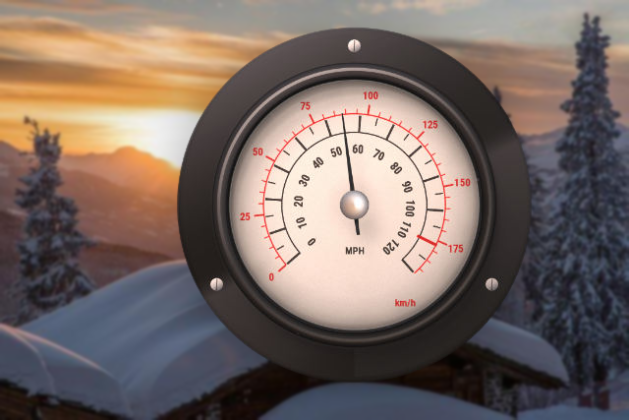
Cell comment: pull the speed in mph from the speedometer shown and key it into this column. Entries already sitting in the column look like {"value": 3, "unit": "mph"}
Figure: {"value": 55, "unit": "mph"}
